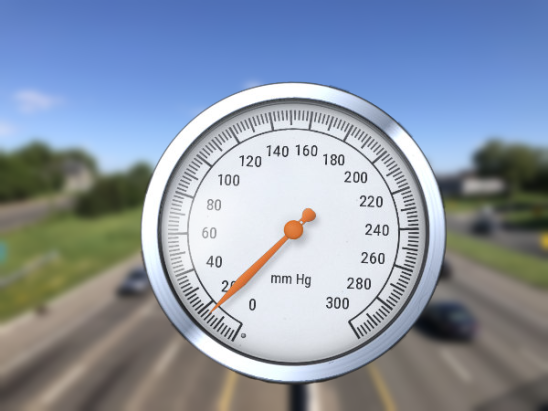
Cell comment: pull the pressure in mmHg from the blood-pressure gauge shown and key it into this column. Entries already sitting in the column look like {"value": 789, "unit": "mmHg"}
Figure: {"value": 16, "unit": "mmHg"}
